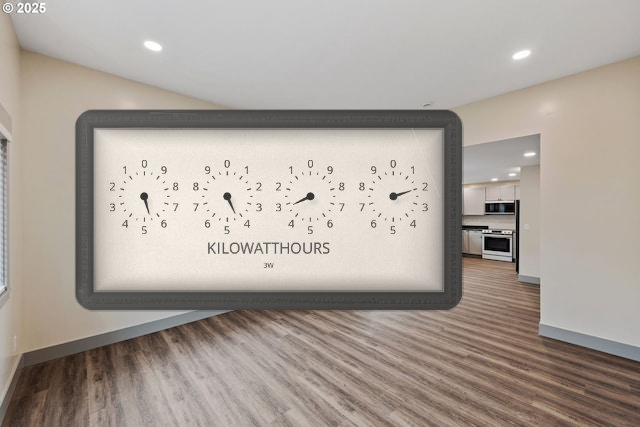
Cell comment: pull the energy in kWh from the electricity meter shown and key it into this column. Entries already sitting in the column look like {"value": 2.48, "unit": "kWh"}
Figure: {"value": 5432, "unit": "kWh"}
